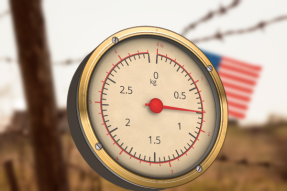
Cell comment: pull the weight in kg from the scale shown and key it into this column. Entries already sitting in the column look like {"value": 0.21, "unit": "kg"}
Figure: {"value": 0.75, "unit": "kg"}
